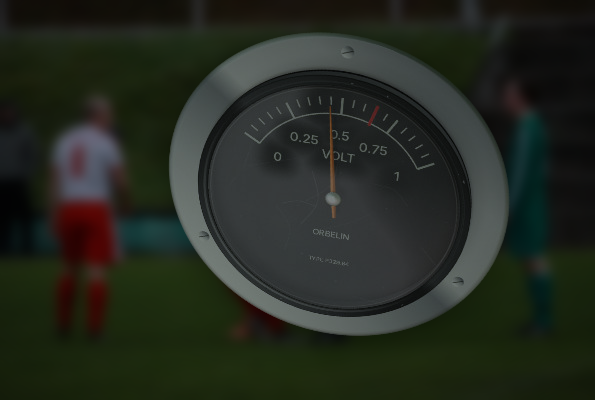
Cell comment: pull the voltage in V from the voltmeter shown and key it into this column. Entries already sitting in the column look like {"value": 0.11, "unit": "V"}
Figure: {"value": 0.45, "unit": "V"}
